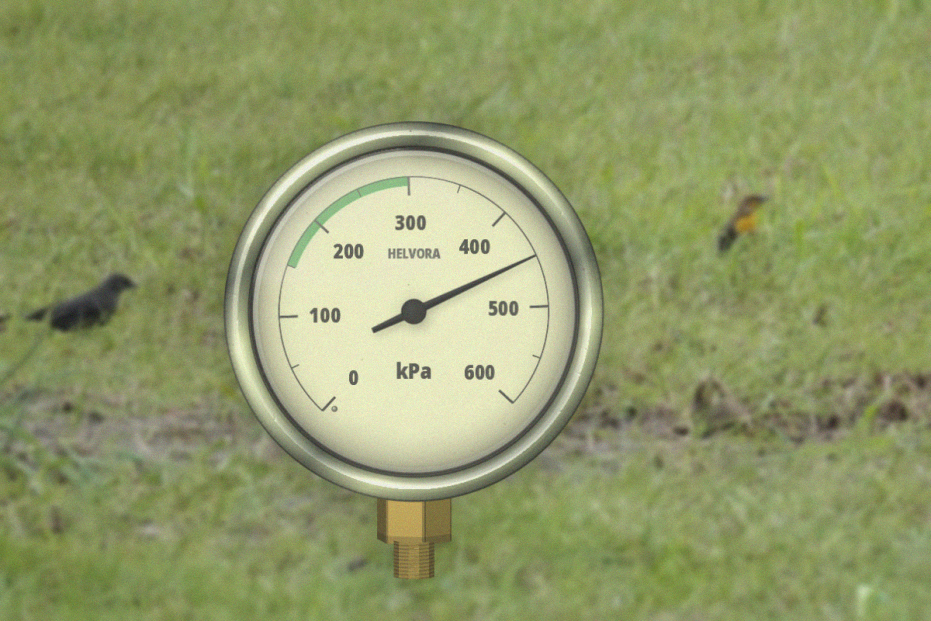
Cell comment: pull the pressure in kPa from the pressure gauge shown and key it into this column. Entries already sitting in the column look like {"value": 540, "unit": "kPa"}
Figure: {"value": 450, "unit": "kPa"}
